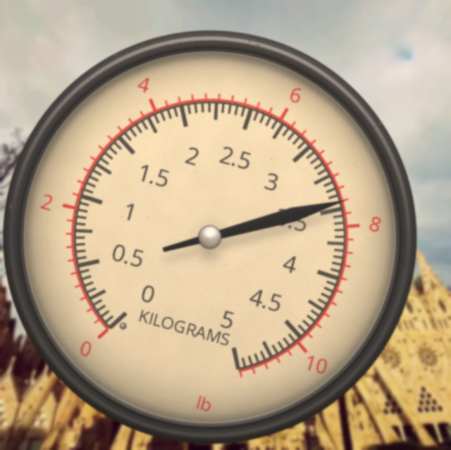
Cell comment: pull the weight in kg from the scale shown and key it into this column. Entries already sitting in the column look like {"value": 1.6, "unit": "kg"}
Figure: {"value": 3.45, "unit": "kg"}
